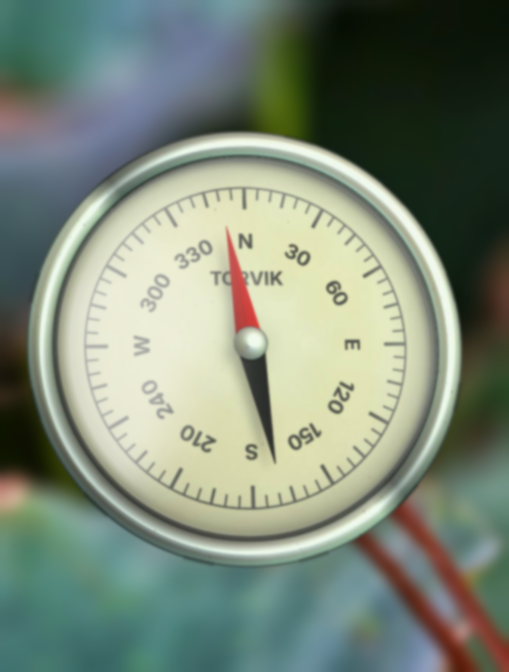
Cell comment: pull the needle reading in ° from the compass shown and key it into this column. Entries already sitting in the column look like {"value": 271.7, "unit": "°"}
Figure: {"value": 350, "unit": "°"}
